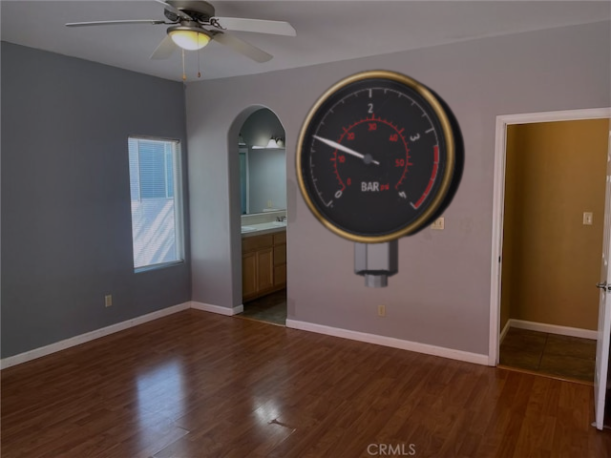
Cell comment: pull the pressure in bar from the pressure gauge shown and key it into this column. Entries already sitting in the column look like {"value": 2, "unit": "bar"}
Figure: {"value": 1, "unit": "bar"}
